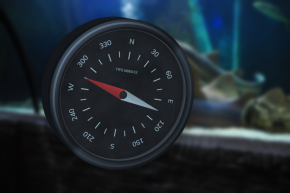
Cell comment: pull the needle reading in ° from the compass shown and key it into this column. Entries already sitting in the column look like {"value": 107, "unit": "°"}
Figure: {"value": 285, "unit": "°"}
